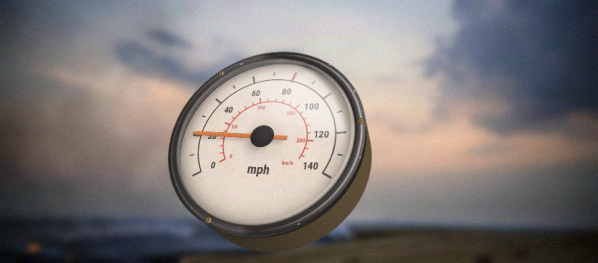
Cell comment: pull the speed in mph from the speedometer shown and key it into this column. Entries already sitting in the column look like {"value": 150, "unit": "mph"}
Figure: {"value": 20, "unit": "mph"}
